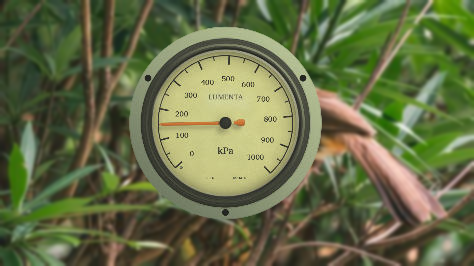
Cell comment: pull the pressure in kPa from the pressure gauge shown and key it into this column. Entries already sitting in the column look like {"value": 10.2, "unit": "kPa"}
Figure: {"value": 150, "unit": "kPa"}
